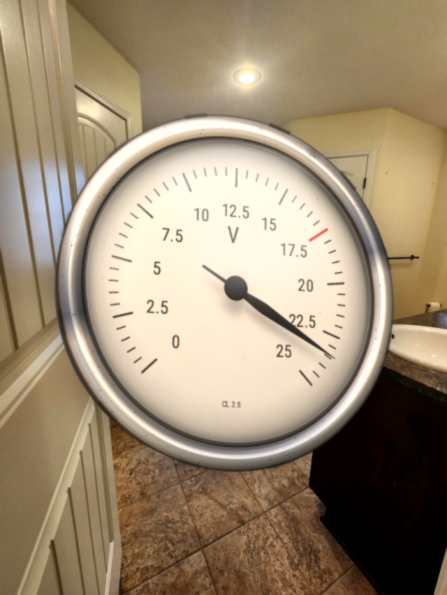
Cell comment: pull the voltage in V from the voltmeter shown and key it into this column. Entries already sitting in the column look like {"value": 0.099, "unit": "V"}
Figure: {"value": 23.5, "unit": "V"}
